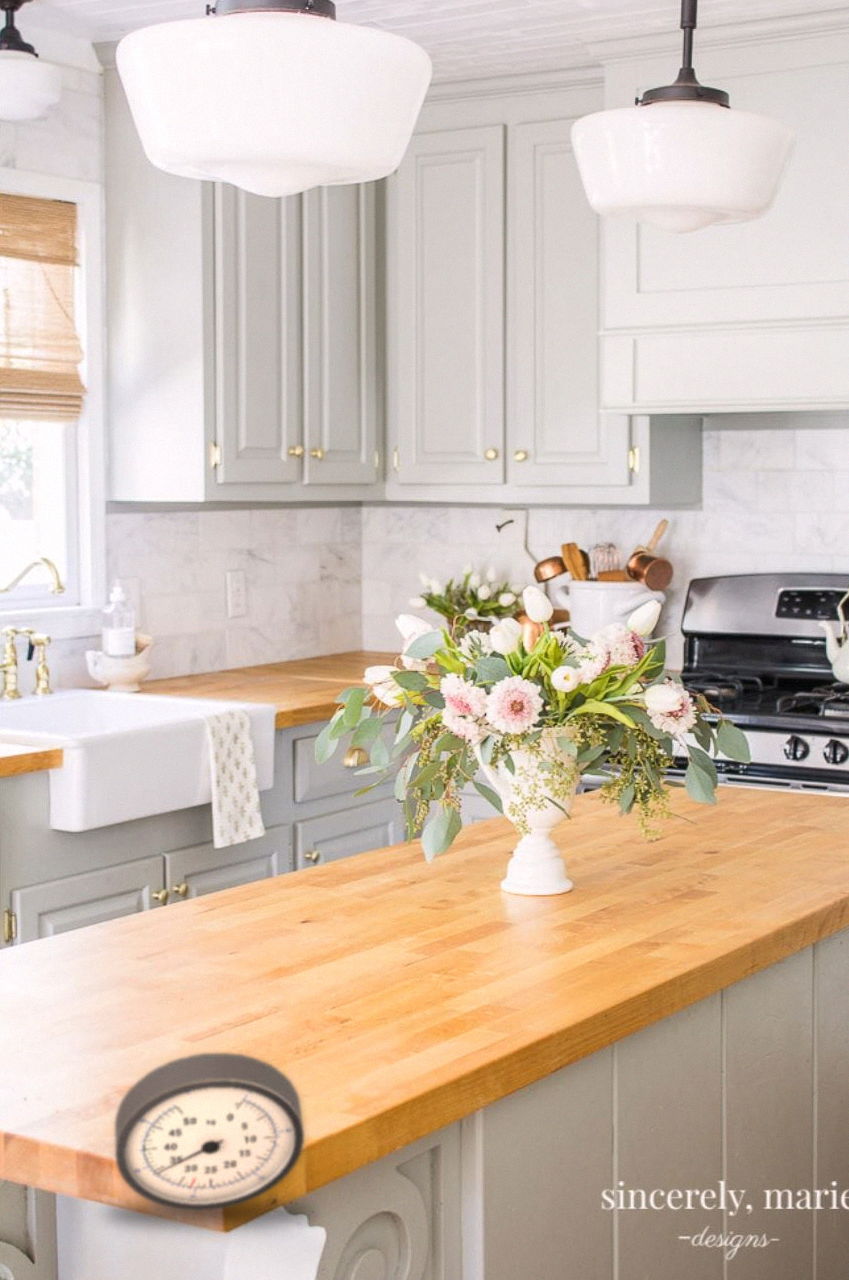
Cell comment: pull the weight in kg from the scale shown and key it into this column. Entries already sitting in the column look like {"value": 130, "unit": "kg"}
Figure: {"value": 35, "unit": "kg"}
